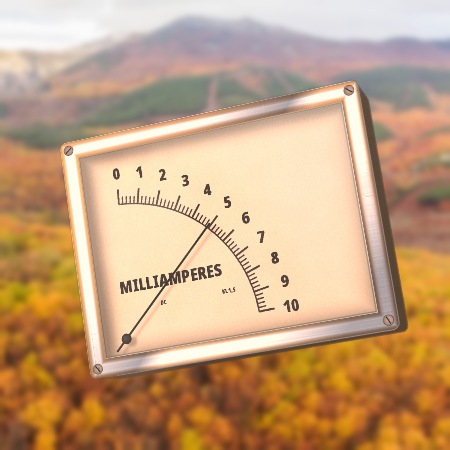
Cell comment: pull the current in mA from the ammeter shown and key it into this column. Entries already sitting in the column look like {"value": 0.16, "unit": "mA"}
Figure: {"value": 5, "unit": "mA"}
